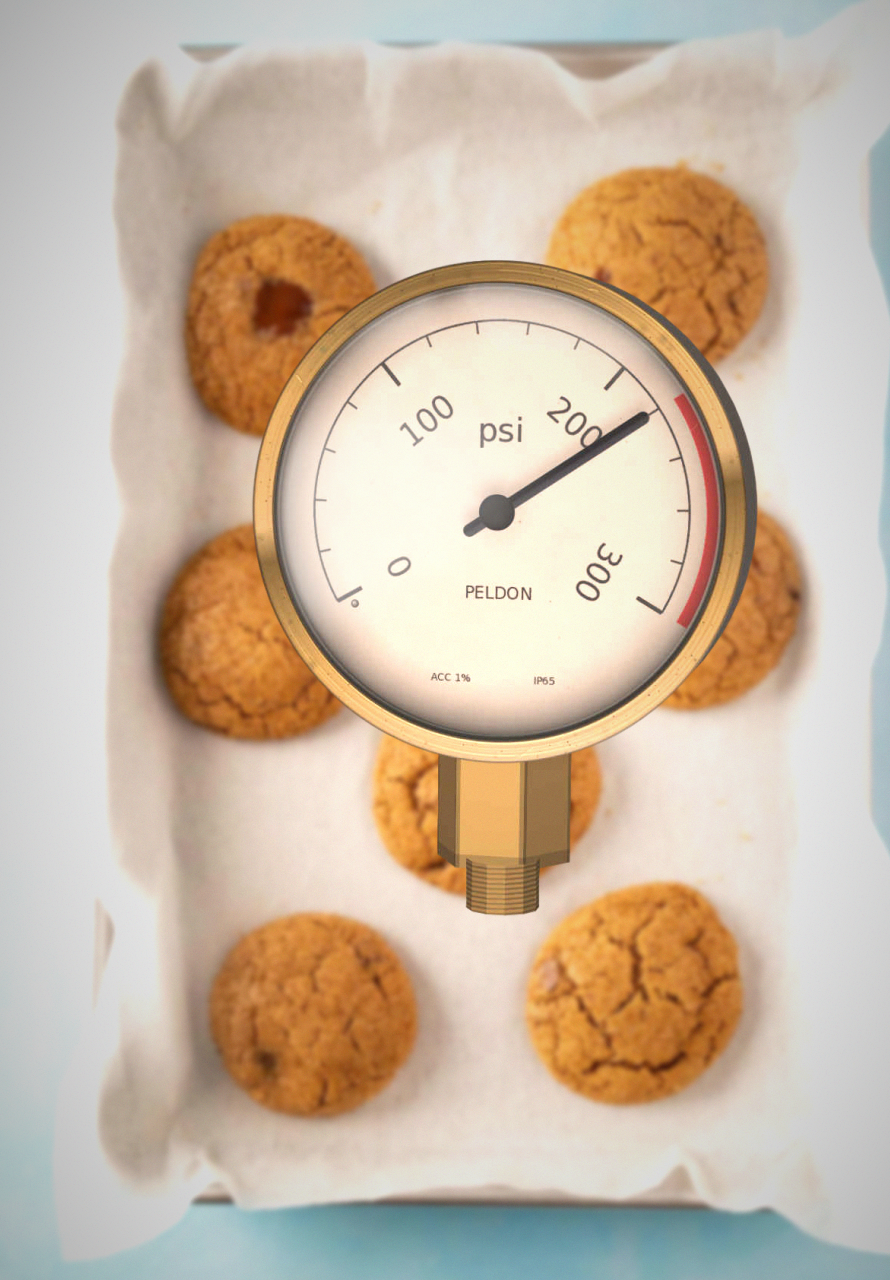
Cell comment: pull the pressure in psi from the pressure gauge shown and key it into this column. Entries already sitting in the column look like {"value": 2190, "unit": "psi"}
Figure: {"value": 220, "unit": "psi"}
